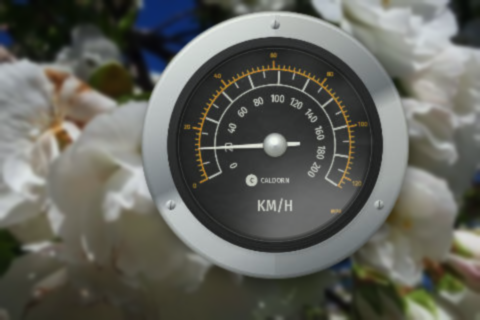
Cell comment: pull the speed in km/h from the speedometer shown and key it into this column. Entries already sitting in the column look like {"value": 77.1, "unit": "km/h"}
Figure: {"value": 20, "unit": "km/h"}
